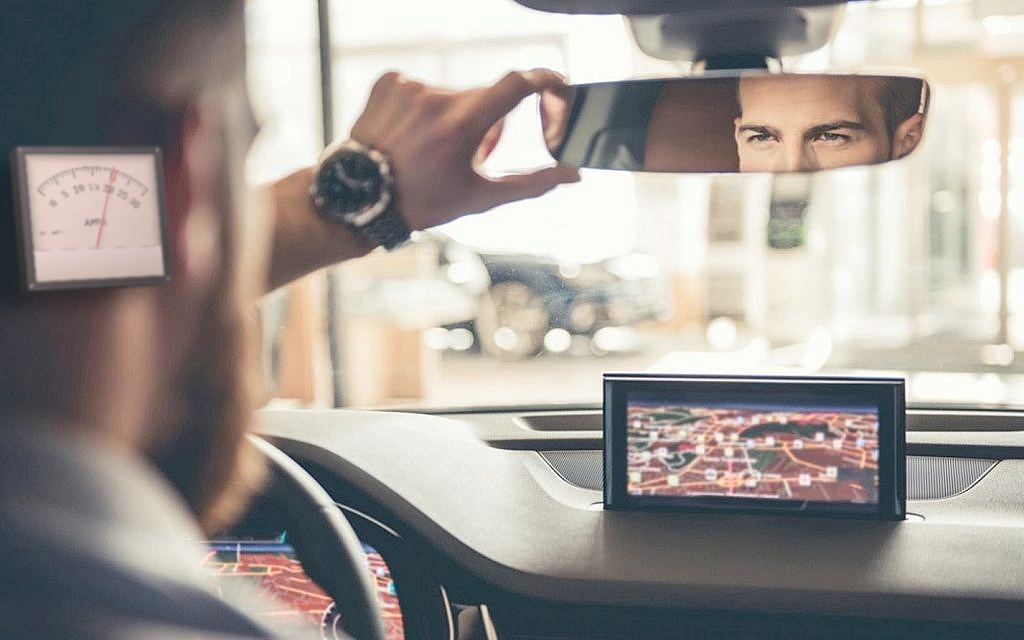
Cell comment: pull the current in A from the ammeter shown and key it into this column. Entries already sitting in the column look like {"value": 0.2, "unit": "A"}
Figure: {"value": 20, "unit": "A"}
